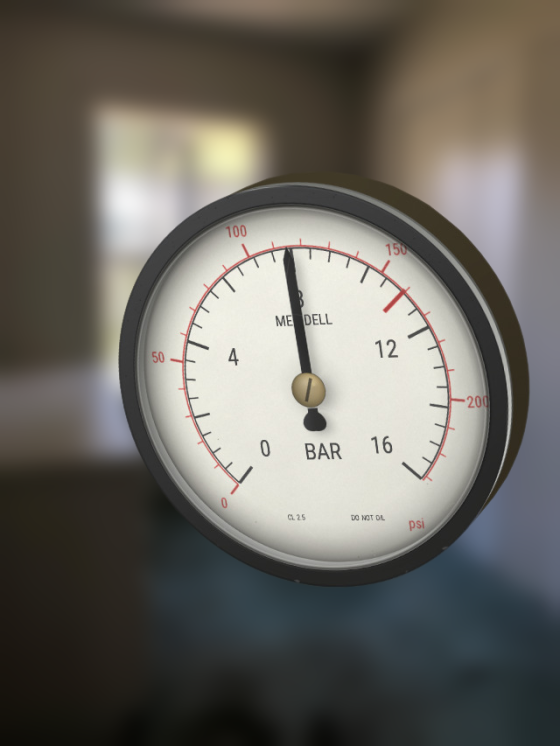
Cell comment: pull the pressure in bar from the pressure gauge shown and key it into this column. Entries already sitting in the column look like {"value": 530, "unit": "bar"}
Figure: {"value": 8, "unit": "bar"}
